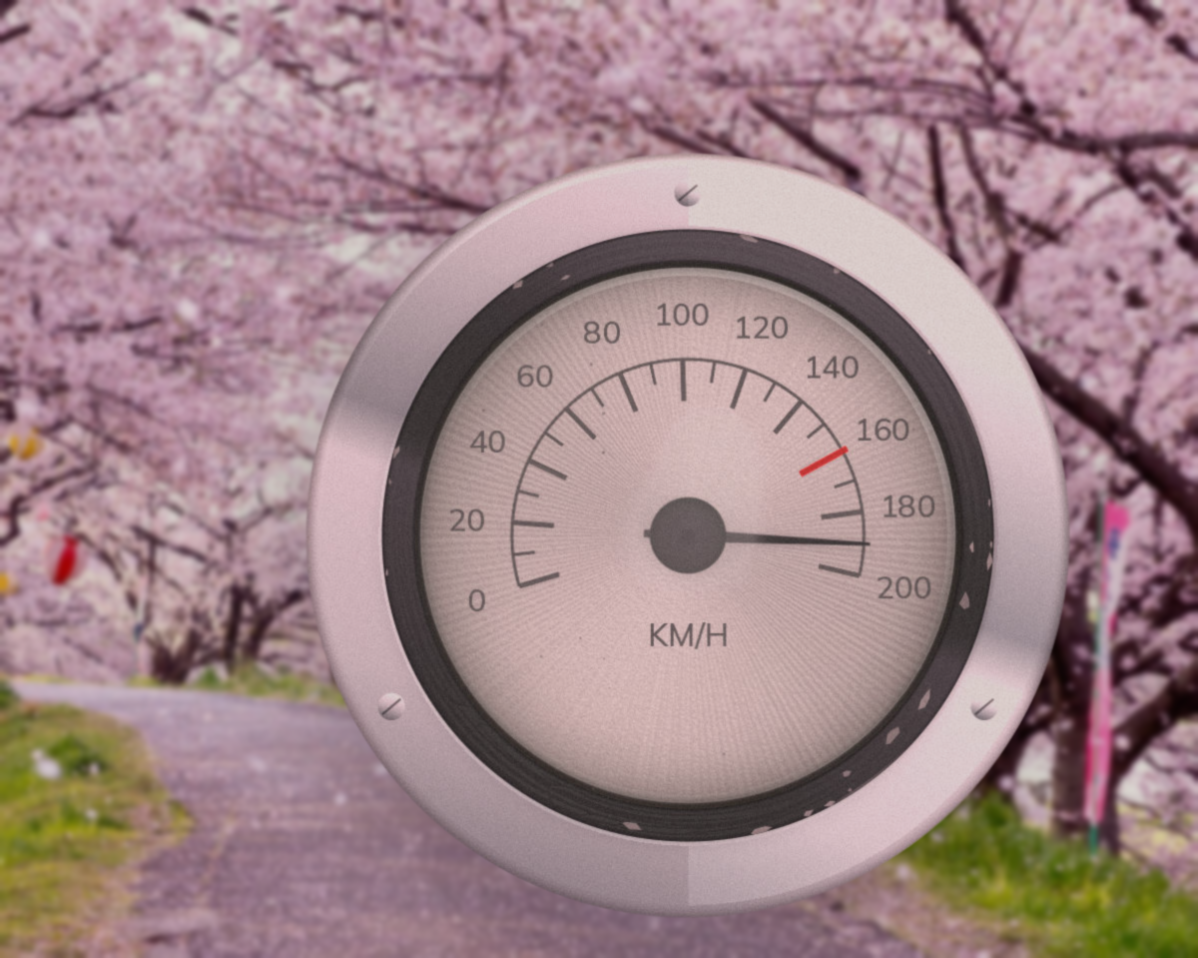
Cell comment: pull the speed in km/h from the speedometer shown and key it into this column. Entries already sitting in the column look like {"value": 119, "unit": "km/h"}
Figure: {"value": 190, "unit": "km/h"}
